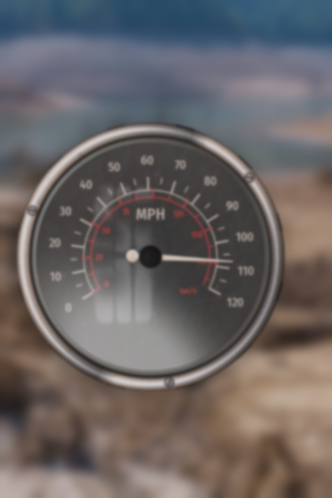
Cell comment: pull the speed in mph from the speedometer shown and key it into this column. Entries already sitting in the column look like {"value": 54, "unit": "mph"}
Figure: {"value": 107.5, "unit": "mph"}
